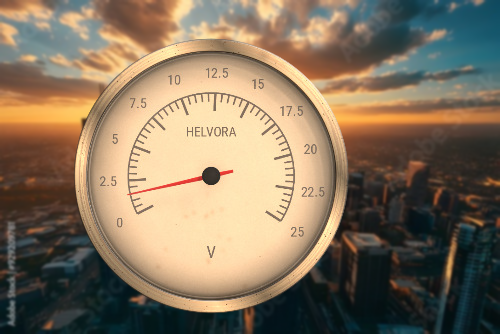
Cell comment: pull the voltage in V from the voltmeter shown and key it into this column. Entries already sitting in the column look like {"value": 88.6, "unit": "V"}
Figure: {"value": 1.5, "unit": "V"}
